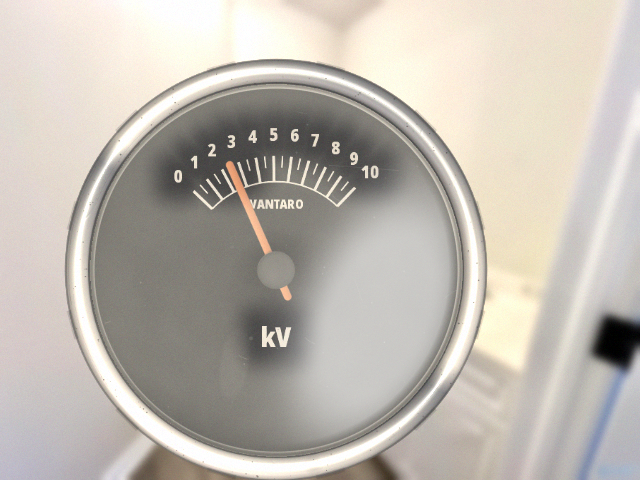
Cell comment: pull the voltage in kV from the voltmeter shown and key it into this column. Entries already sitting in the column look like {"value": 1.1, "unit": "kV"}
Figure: {"value": 2.5, "unit": "kV"}
